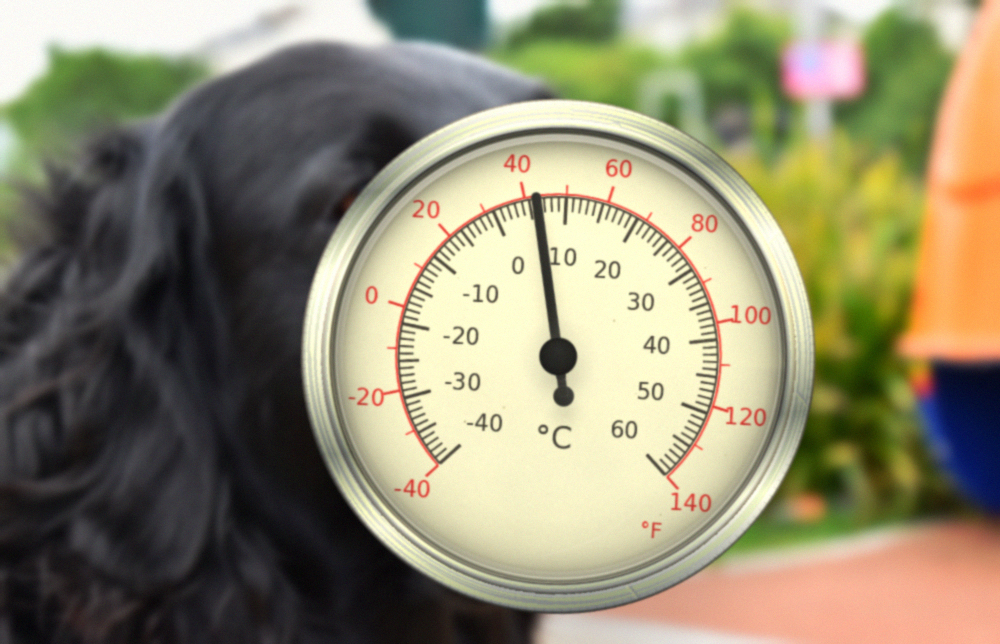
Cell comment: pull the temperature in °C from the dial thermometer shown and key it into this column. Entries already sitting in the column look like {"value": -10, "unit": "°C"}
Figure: {"value": 6, "unit": "°C"}
